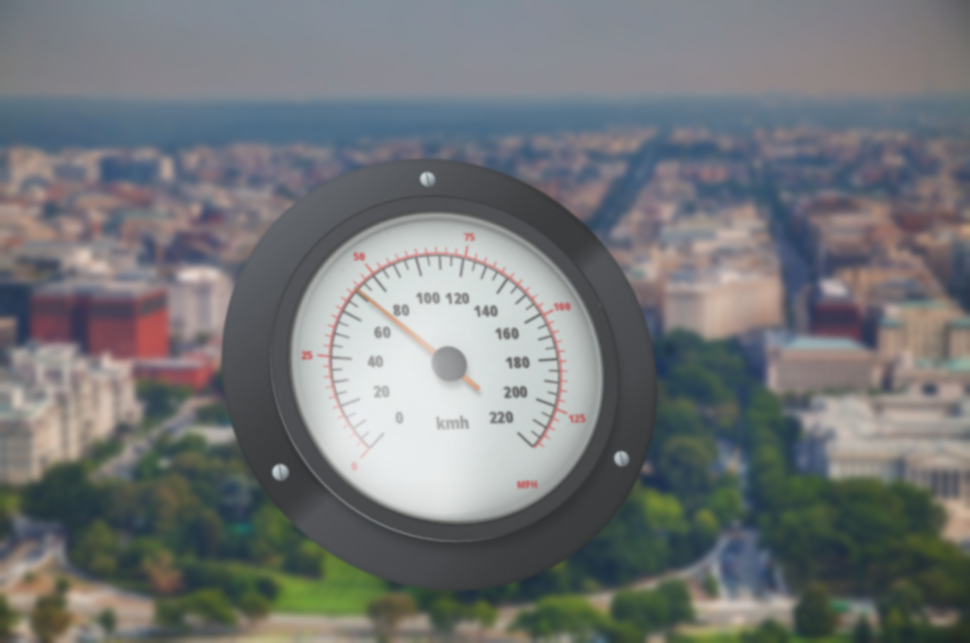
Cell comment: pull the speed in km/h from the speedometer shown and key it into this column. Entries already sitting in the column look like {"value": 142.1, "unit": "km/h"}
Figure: {"value": 70, "unit": "km/h"}
